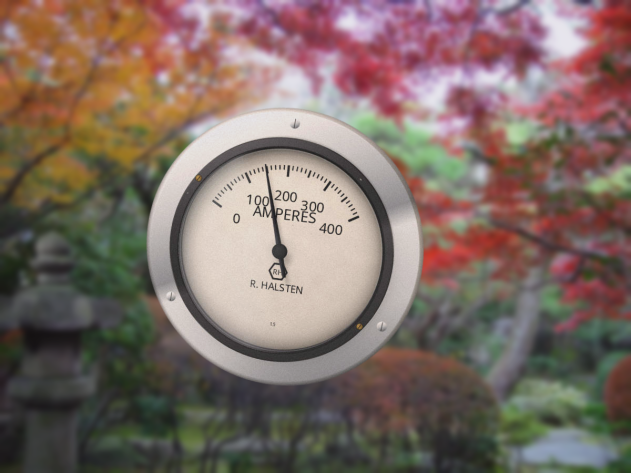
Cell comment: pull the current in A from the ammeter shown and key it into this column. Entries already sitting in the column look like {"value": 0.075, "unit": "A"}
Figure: {"value": 150, "unit": "A"}
